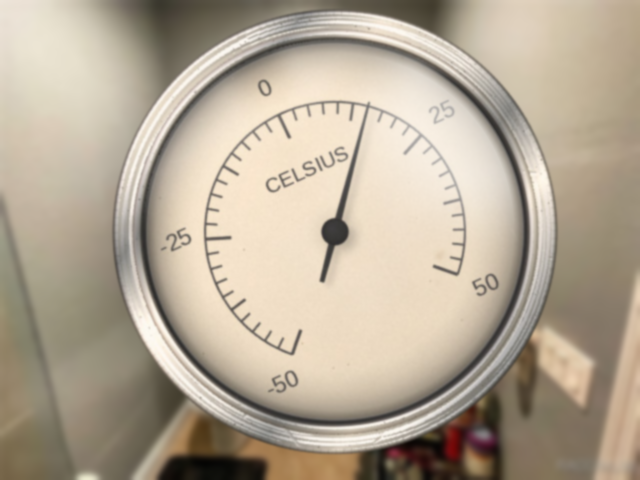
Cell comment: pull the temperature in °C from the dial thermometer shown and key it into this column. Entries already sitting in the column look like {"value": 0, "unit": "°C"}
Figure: {"value": 15, "unit": "°C"}
